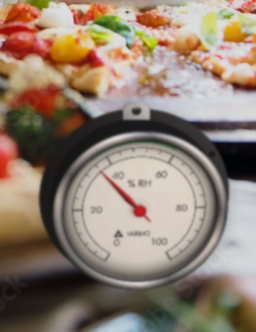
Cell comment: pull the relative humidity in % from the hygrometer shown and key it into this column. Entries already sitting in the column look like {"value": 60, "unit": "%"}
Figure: {"value": 36, "unit": "%"}
